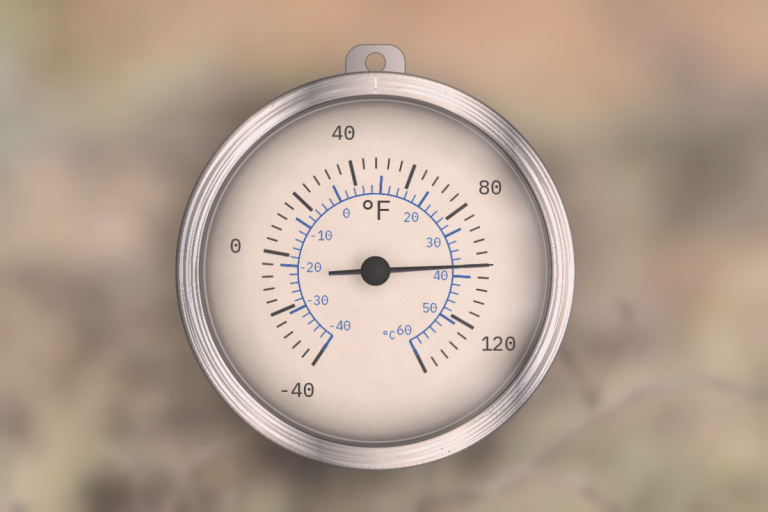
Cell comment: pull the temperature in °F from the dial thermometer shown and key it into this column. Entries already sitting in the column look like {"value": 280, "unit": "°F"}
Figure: {"value": 100, "unit": "°F"}
